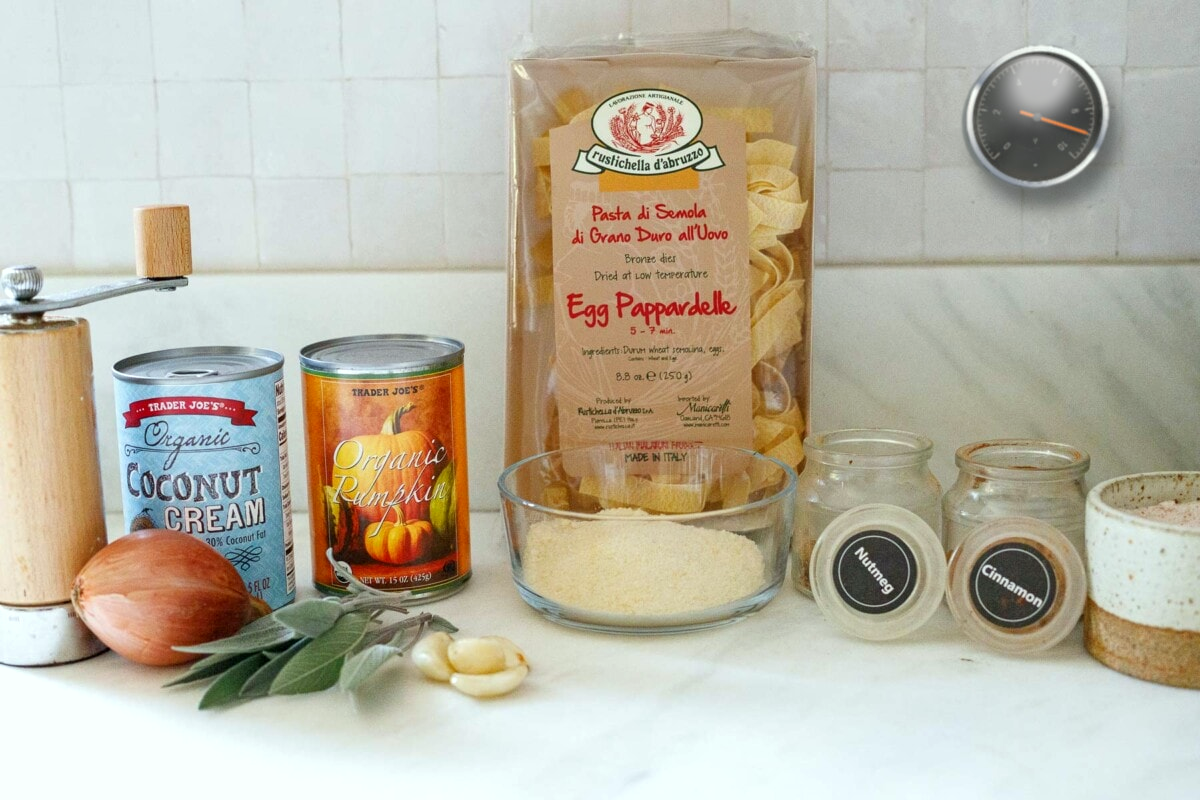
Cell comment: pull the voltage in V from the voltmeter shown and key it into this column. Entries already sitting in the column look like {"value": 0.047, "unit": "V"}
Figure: {"value": 9, "unit": "V"}
